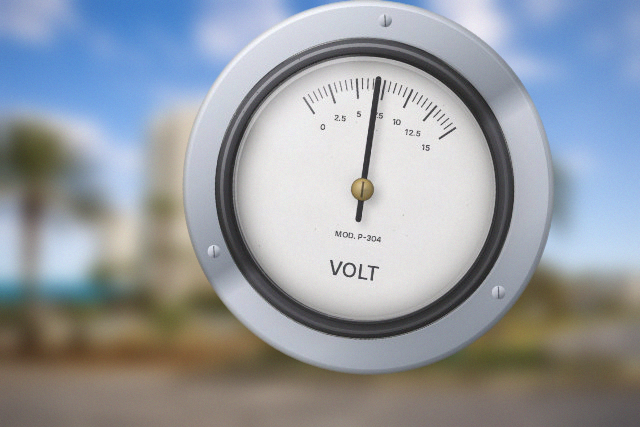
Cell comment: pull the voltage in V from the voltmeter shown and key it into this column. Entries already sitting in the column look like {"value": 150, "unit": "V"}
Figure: {"value": 7, "unit": "V"}
